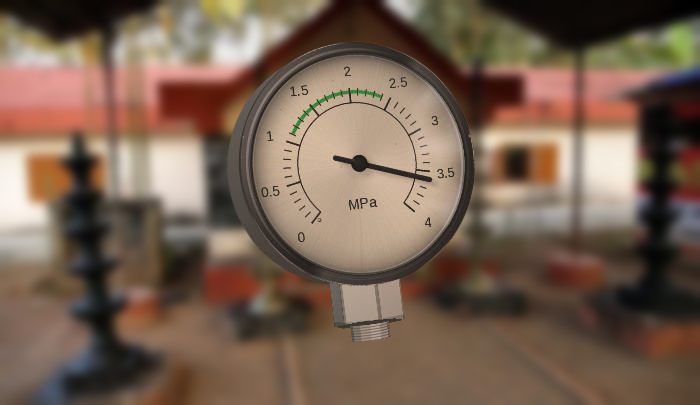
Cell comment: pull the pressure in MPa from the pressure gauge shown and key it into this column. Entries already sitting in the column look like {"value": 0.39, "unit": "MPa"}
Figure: {"value": 3.6, "unit": "MPa"}
